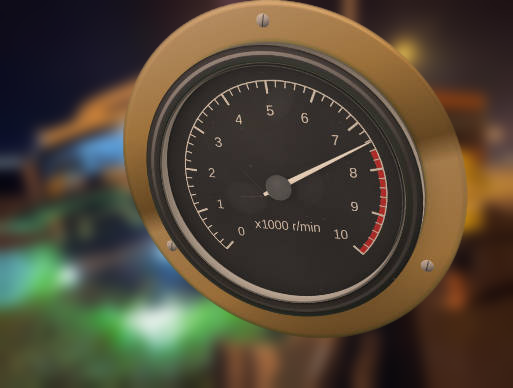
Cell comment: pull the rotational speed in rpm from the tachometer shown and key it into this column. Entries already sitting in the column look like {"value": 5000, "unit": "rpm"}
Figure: {"value": 7400, "unit": "rpm"}
